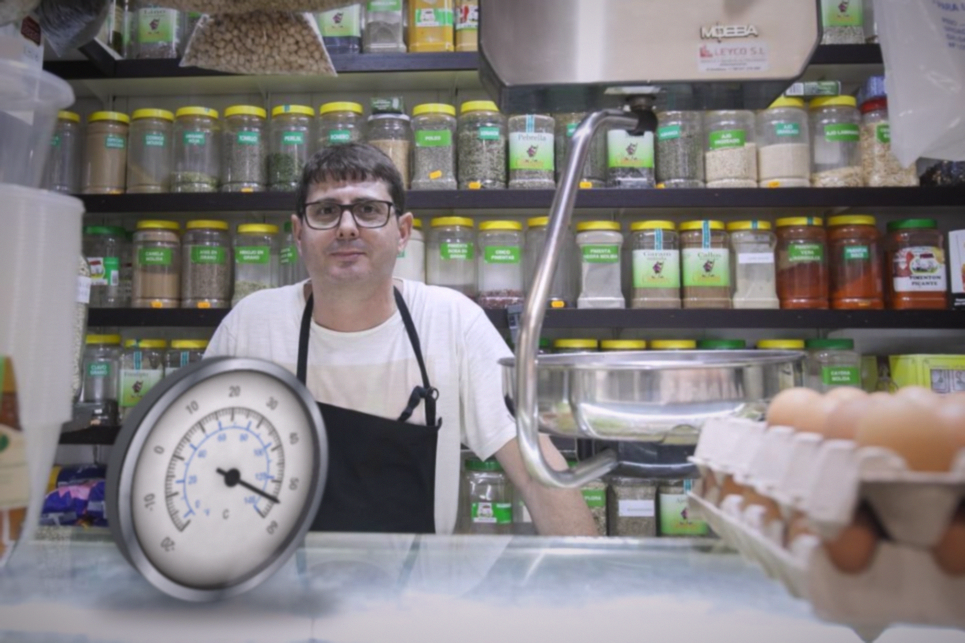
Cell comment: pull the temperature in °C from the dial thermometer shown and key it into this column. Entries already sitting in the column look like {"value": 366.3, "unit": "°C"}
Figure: {"value": 55, "unit": "°C"}
